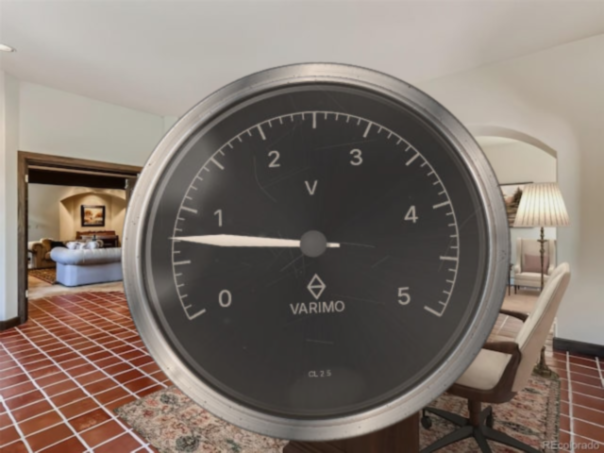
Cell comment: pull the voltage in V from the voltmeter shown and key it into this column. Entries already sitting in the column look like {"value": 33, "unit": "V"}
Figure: {"value": 0.7, "unit": "V"}
